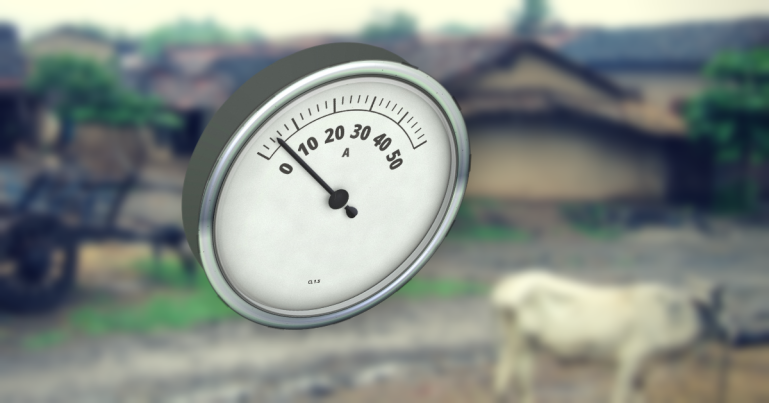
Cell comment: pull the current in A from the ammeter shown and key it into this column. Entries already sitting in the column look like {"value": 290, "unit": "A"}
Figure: {"value": 5, "unit": "A"}
